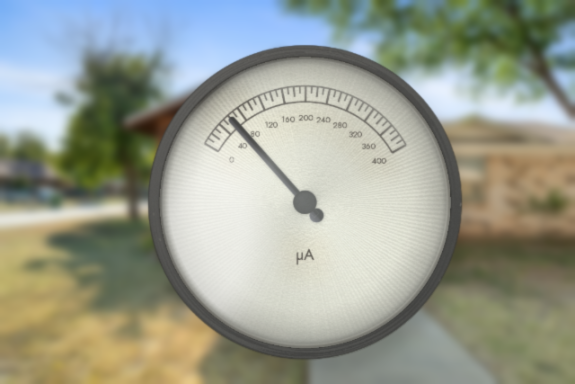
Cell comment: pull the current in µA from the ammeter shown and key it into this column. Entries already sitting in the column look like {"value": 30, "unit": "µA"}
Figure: {"value": 60, "unit": "µA"}
